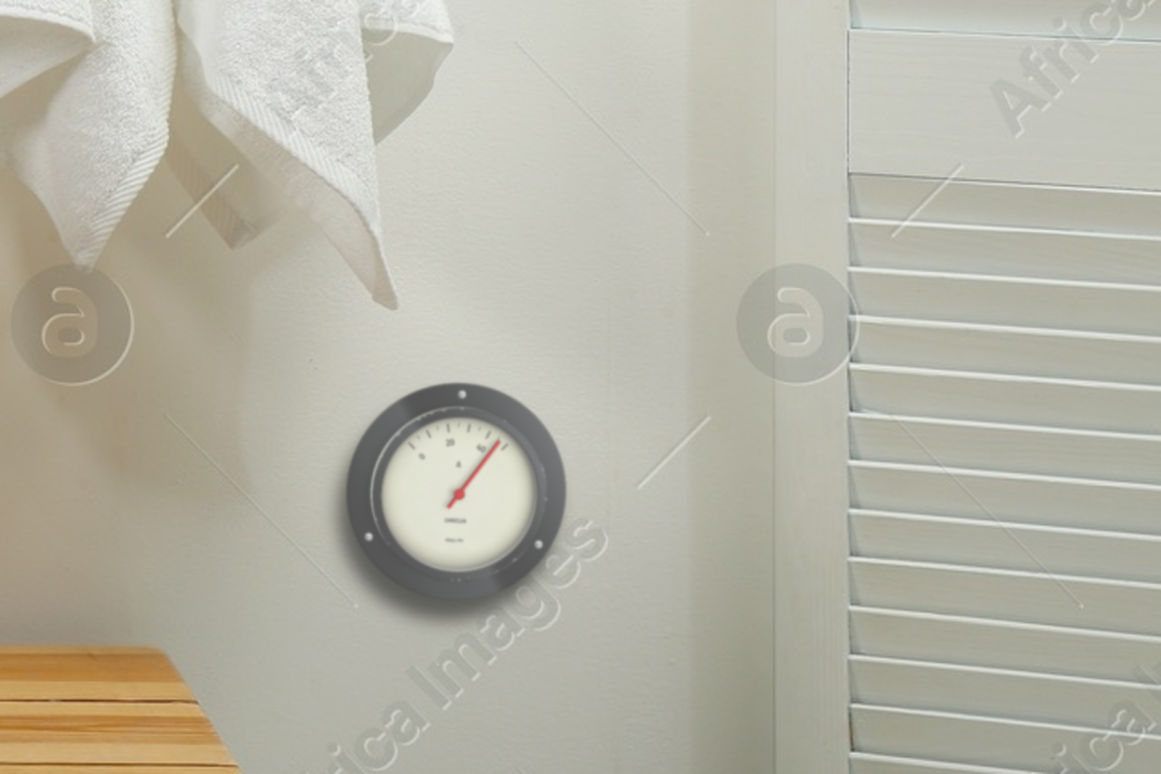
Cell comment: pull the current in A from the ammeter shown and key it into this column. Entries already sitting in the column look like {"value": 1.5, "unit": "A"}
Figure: {"value": 45, "unit": "A"}
